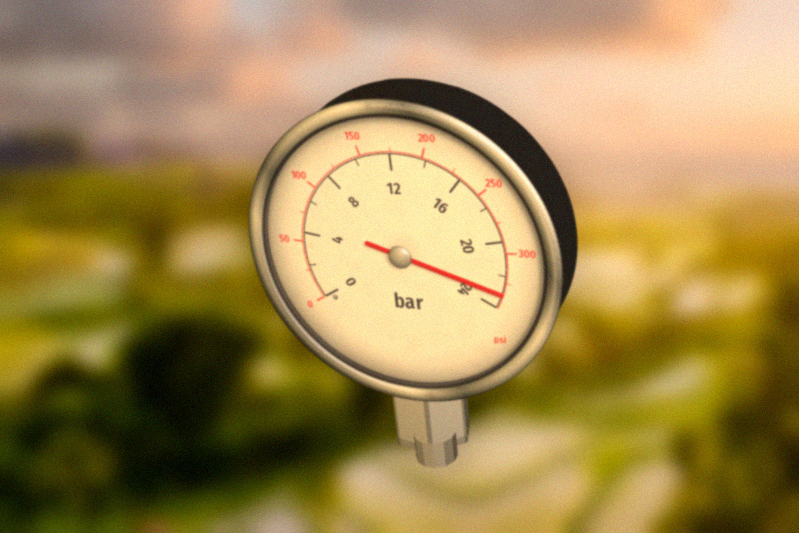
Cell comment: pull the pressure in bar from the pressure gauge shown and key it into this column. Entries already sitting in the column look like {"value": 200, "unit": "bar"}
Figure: {"value": 23, "unit": "bar"}
